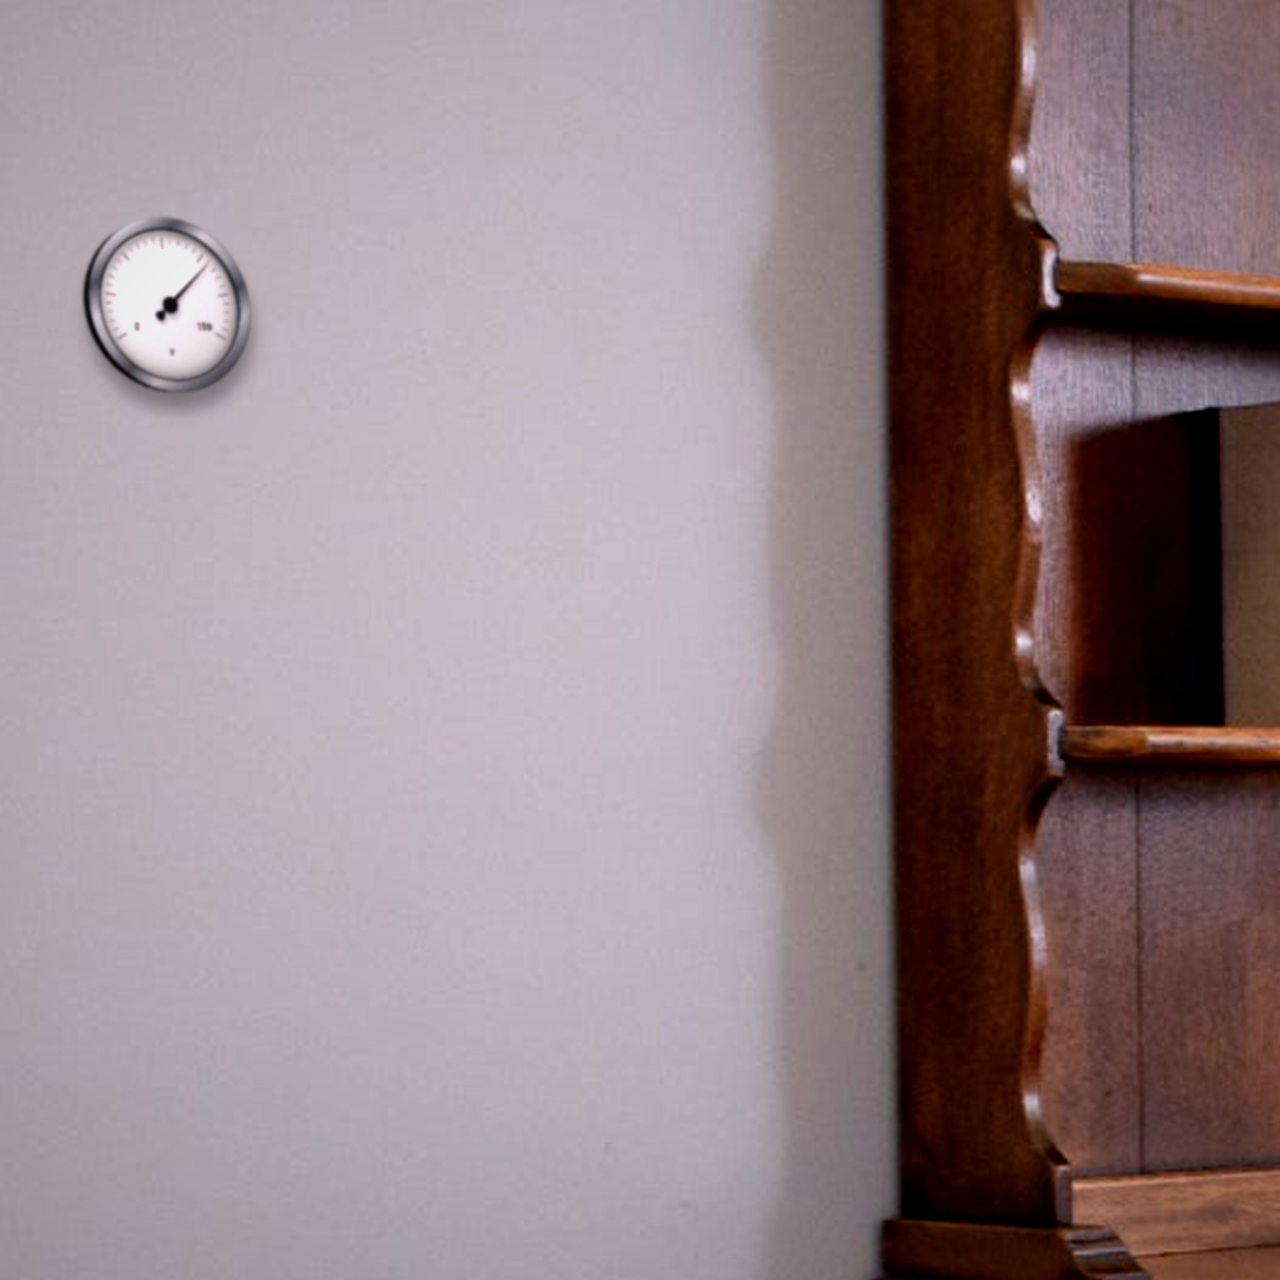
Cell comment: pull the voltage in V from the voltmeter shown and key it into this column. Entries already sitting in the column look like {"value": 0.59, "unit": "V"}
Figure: {"value": 105, "unit": "V"}
